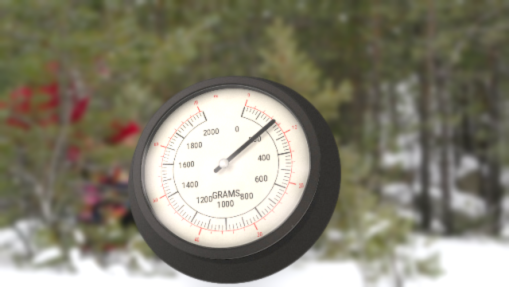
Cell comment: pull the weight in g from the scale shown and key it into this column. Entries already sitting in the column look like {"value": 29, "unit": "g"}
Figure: {"value": 200, "unit": "g"}
